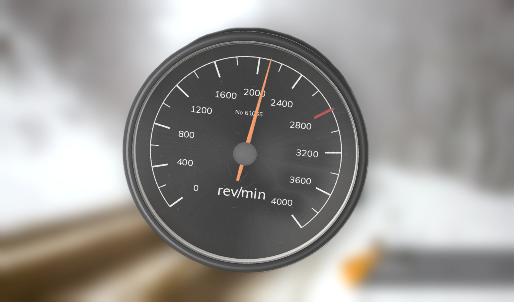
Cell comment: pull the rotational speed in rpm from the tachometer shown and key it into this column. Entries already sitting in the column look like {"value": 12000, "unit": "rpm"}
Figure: {"value": 2100, "unit": "rpm"}
